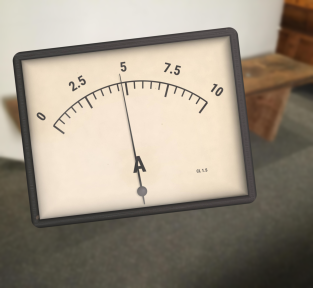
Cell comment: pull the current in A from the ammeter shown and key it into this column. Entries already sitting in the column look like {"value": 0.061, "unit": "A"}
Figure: {"value": 4.75, "unit": "A"}
